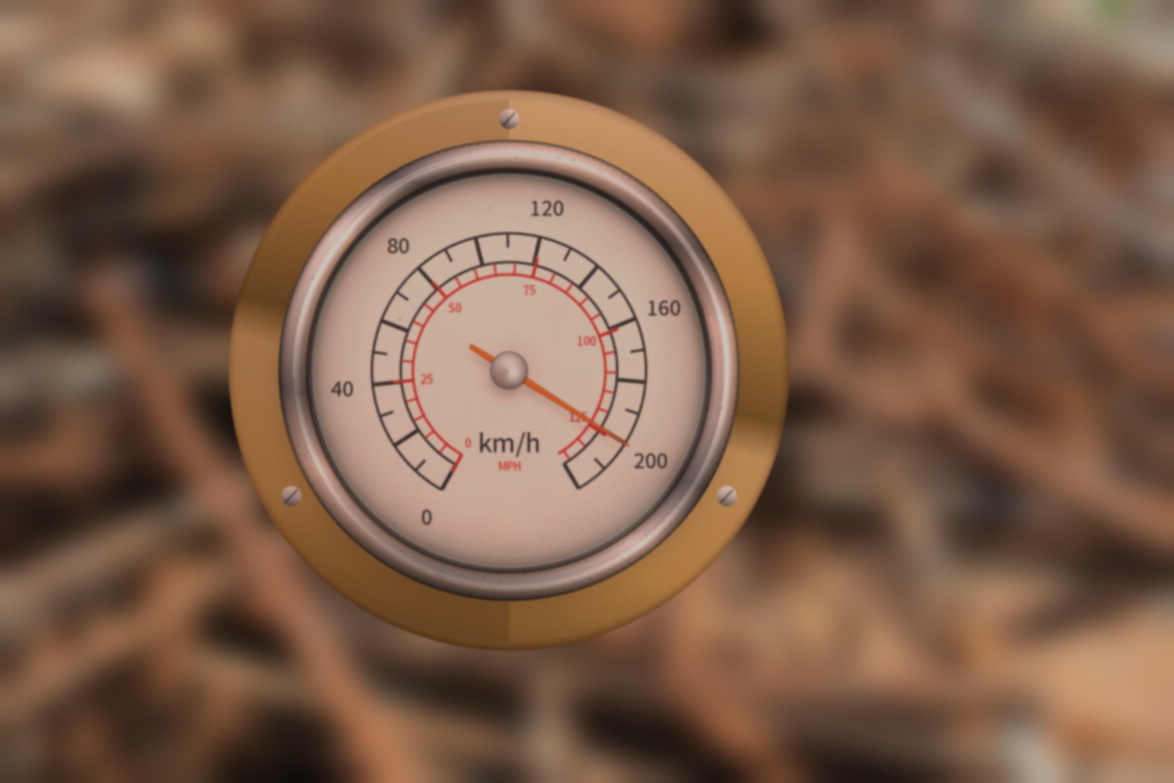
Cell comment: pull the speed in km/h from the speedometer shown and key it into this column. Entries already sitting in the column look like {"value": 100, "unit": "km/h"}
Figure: {"value": 200, "unit": "km/h"}
